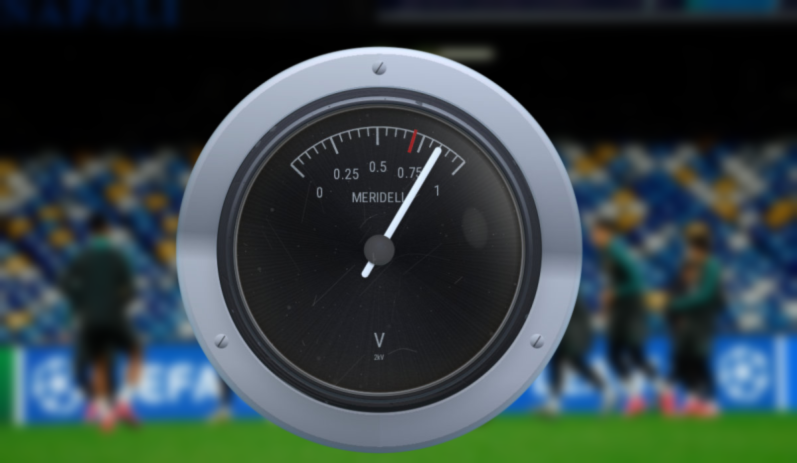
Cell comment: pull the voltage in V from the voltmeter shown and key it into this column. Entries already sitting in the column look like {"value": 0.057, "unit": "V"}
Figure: {"value": 0.85, "unit": "V"}
